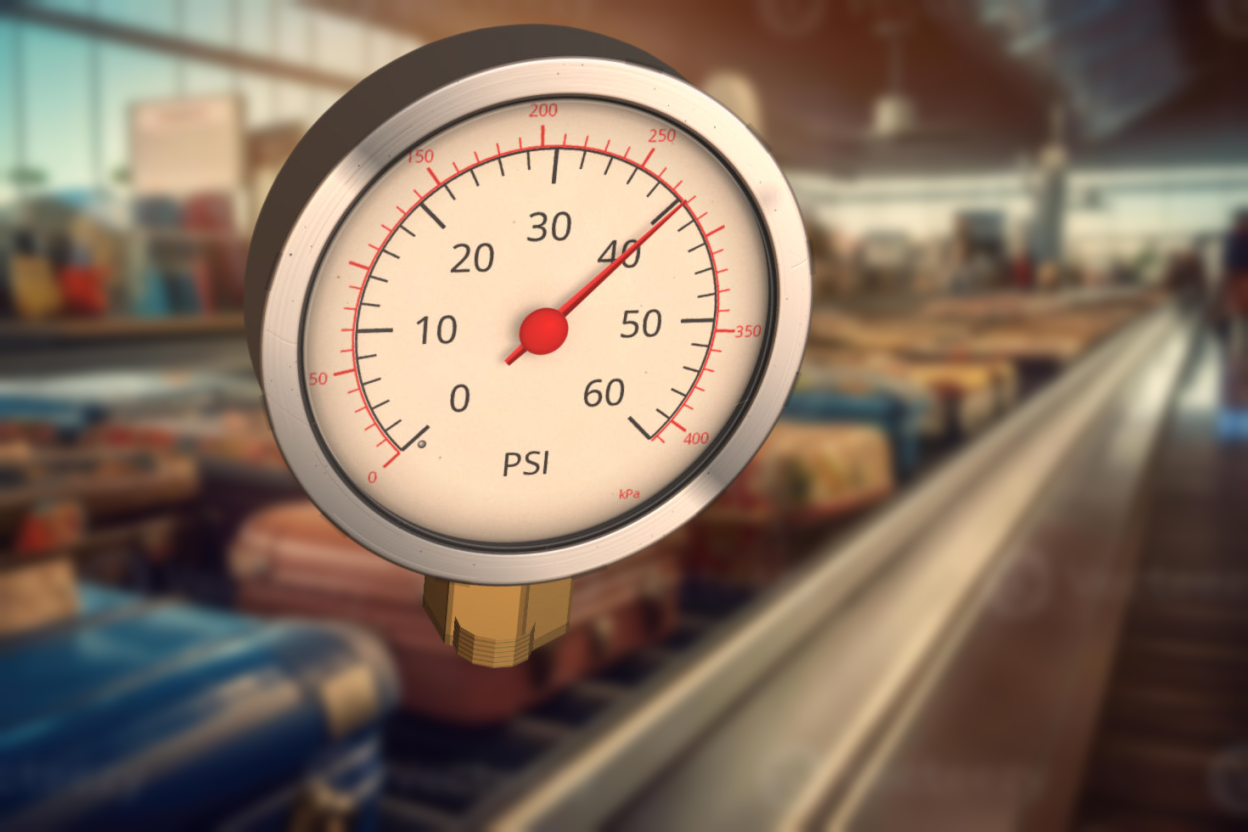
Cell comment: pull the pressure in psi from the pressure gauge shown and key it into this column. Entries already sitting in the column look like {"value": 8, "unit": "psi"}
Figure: {"value": 40, "unit": "psi"}
